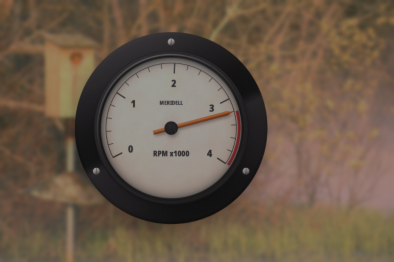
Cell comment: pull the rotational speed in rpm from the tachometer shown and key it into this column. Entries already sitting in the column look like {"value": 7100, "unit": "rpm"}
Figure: {"value": 3200, "unit": "rpm"}
